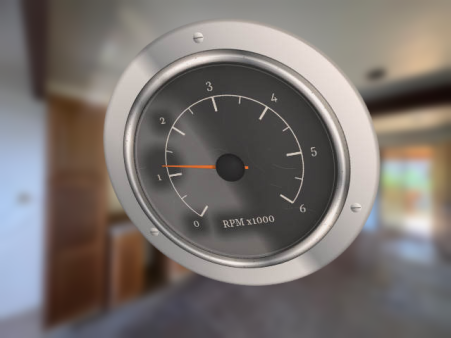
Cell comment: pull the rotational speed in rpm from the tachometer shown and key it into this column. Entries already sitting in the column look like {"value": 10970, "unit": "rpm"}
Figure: {"value": 1250, "unit": "rpm"}
